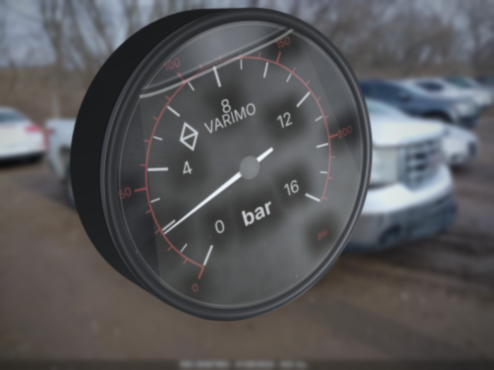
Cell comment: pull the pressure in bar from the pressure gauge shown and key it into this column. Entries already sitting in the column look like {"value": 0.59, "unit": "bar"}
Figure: {"value": 2, "unit": "bar"}
